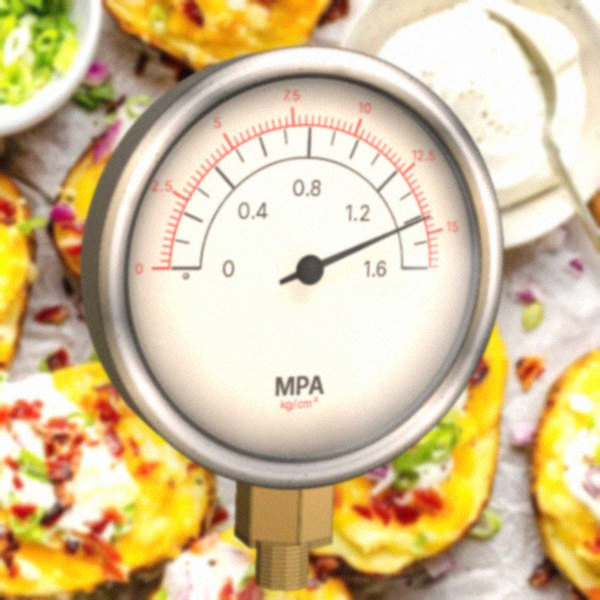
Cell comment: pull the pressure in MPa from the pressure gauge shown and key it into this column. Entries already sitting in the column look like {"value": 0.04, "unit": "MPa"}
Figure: {"value": 1.4, "unit": "MPa"}
